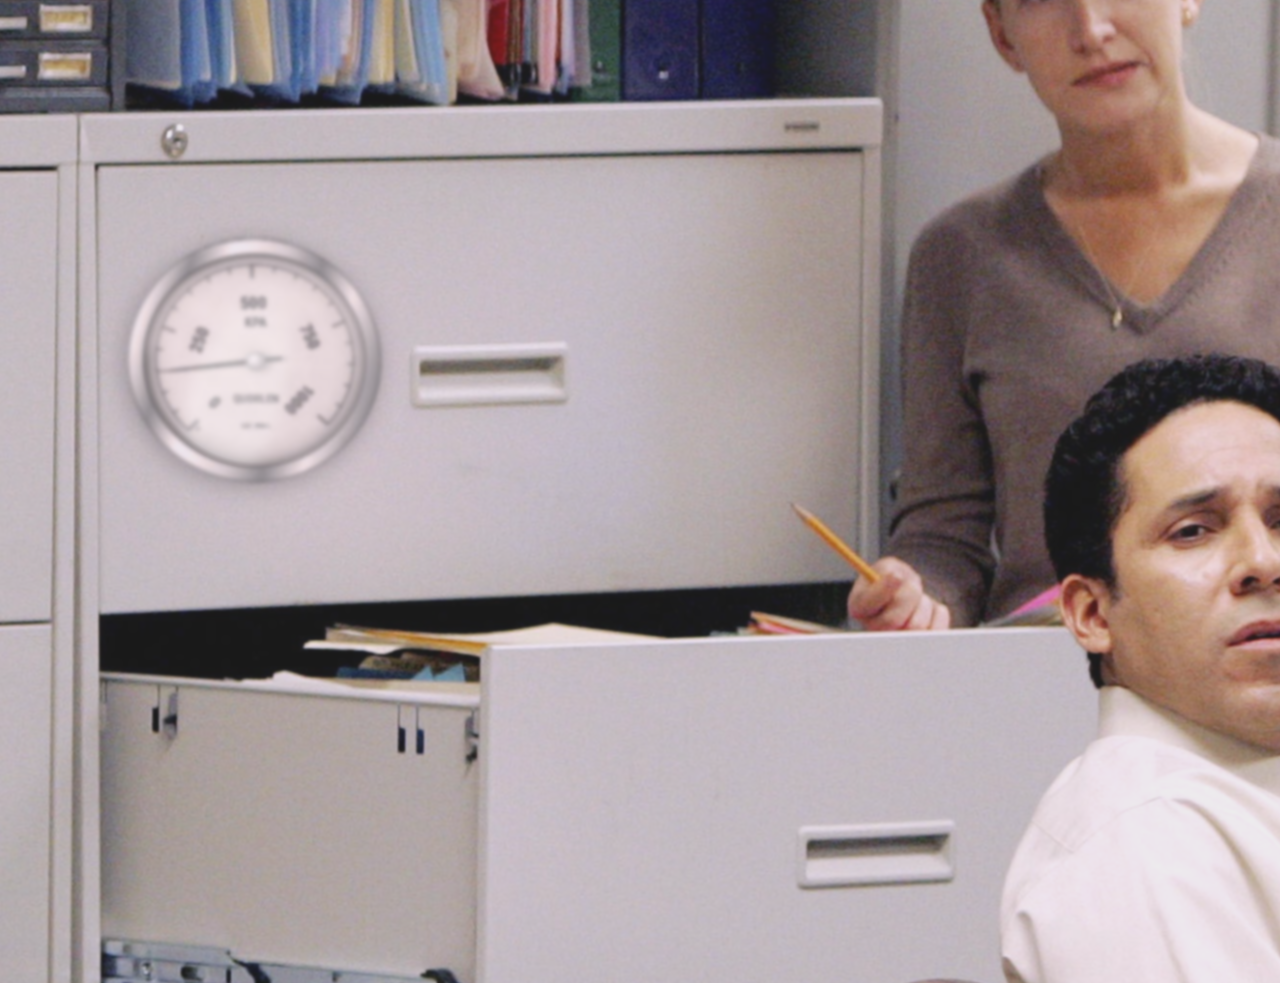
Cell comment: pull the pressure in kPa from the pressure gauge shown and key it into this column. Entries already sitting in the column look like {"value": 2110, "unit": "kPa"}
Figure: {"value": 150, "unit": "kPa"}
